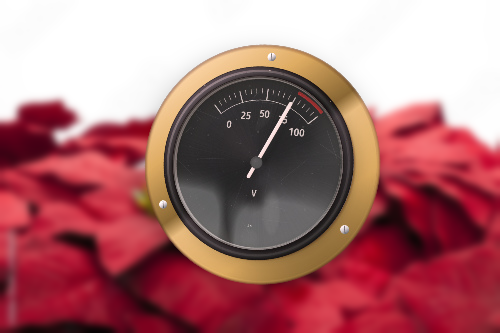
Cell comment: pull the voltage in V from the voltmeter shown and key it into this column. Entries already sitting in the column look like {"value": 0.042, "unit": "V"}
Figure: {"value": 75, "unit": "V"}
